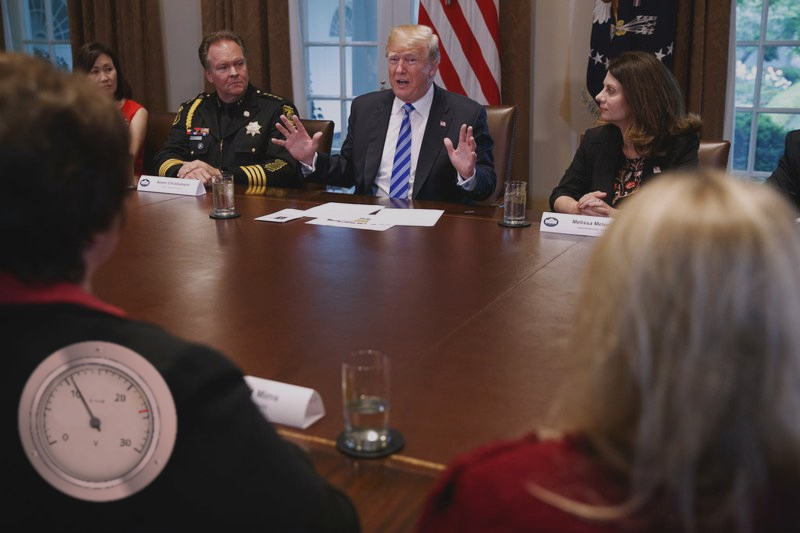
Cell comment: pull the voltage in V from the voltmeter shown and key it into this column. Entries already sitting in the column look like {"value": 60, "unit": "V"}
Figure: {"value": 11, "unit": "V"}
